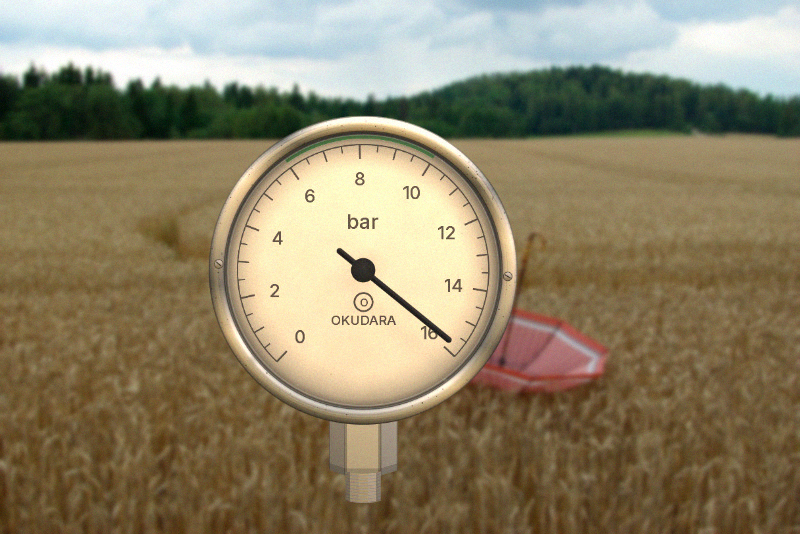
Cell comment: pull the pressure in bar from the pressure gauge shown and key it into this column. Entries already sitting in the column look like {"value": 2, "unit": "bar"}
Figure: {"value": 15.75, "unit": "bar"}
